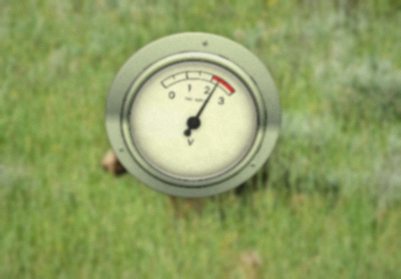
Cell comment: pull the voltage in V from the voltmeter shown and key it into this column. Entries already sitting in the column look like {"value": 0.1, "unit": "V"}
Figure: {"value": 2.25, "unit": "V"}
